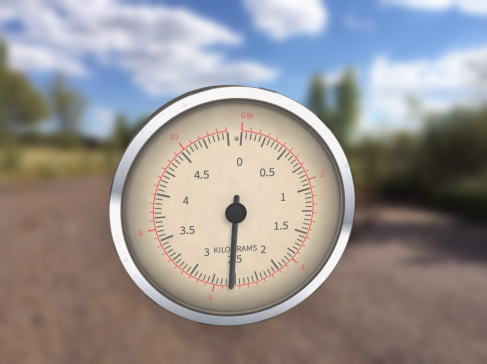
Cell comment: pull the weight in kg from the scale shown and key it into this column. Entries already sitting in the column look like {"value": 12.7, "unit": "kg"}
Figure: {"value": 2.55, "unit": "kg"}
